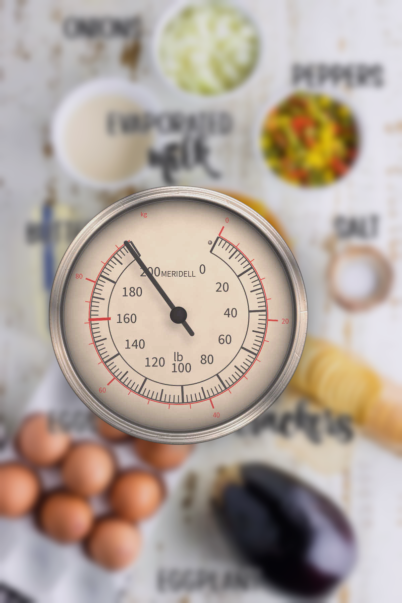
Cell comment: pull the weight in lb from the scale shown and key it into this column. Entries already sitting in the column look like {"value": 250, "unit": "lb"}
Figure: {"value": 198, "unit": "lb"}
